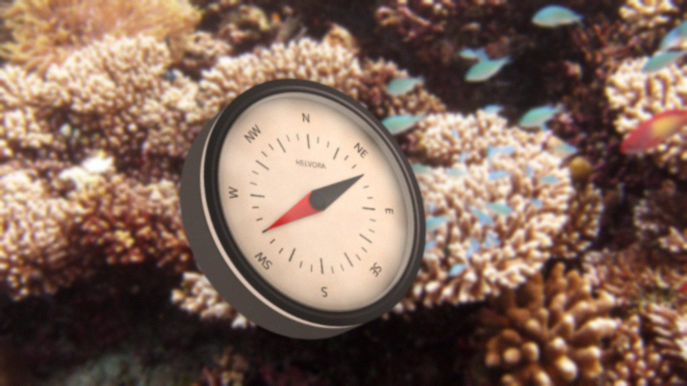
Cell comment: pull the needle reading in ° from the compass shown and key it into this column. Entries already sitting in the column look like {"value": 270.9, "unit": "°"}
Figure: {"value": 240, "unit": "°"}
